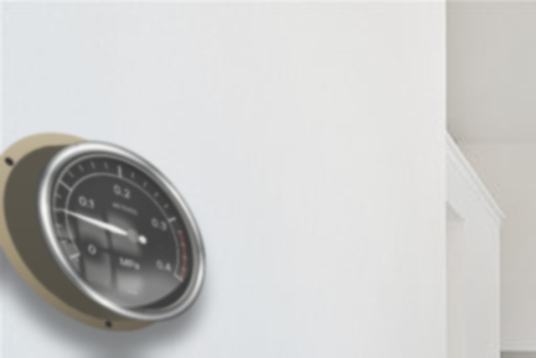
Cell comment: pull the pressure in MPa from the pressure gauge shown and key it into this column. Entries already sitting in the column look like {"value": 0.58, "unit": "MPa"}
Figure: {"value": 0.06, "unit": "MPa"}
